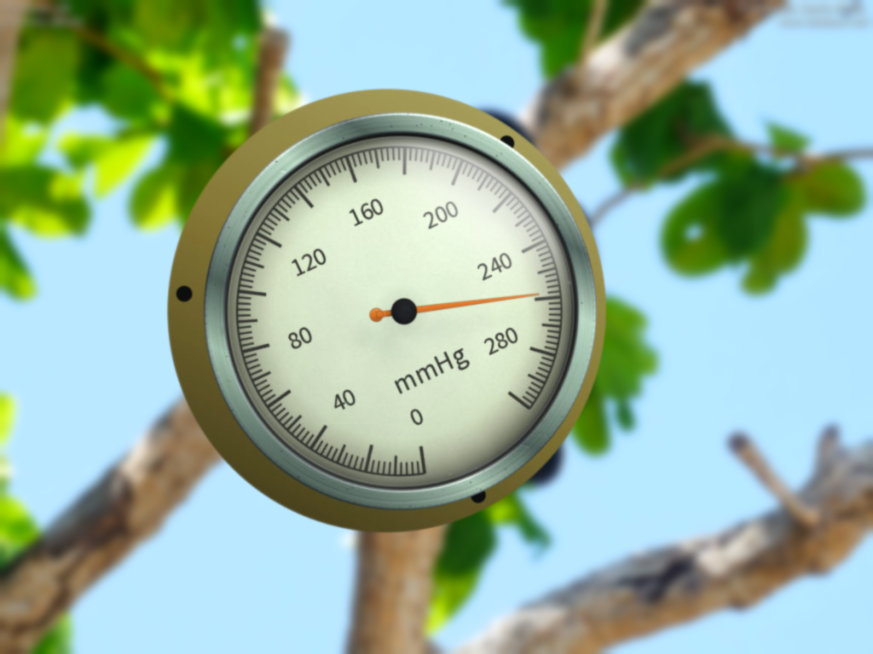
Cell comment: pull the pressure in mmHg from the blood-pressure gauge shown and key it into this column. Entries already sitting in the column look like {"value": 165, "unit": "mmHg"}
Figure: {"value": 258, "unit": "mmHg"}
